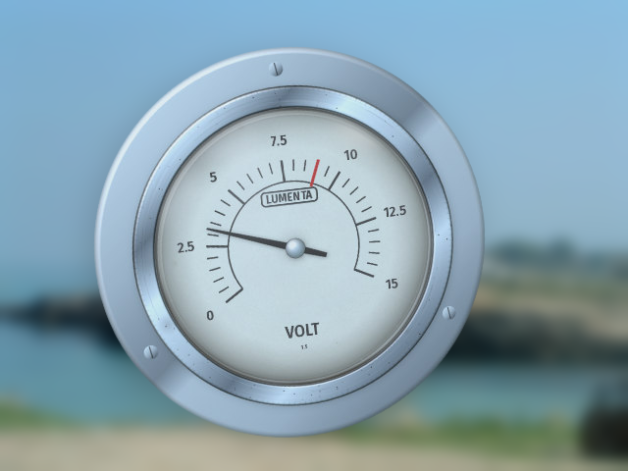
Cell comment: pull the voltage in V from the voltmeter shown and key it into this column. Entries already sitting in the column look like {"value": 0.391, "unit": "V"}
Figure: {"value": 3.25, "unit": "V"}
